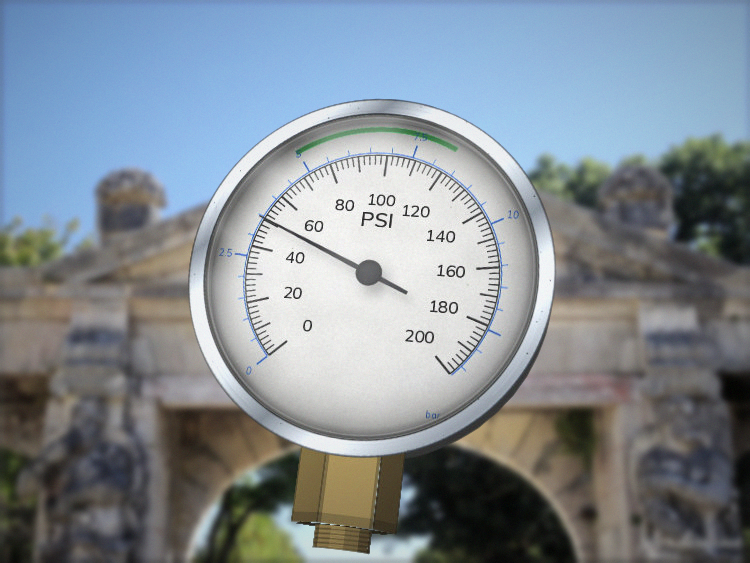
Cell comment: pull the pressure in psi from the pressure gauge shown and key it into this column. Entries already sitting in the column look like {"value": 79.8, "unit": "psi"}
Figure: {"value": 50, "unit": "psi"}
